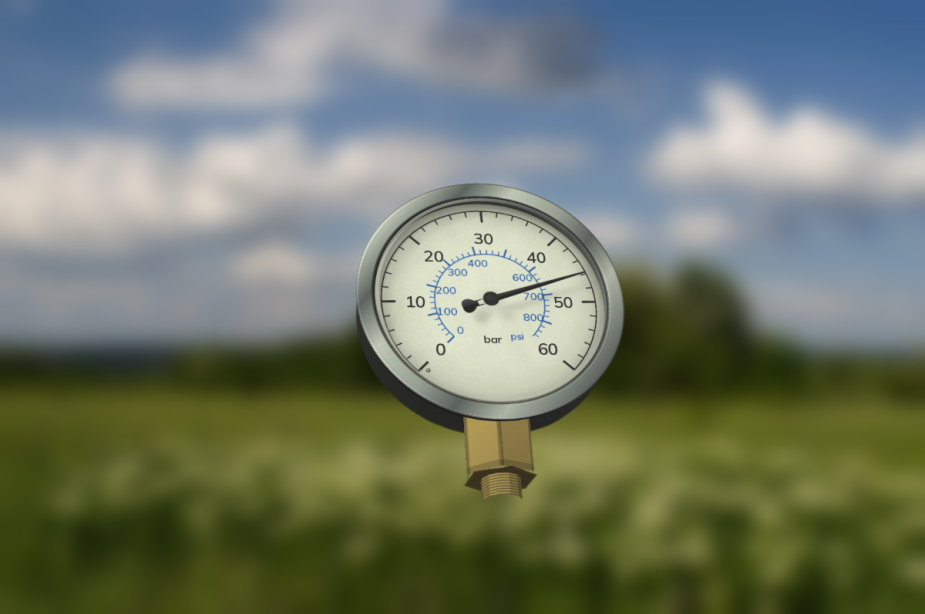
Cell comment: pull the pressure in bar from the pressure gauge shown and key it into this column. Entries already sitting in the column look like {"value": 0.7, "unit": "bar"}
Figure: {"value": 46, "unit": "bar"}
